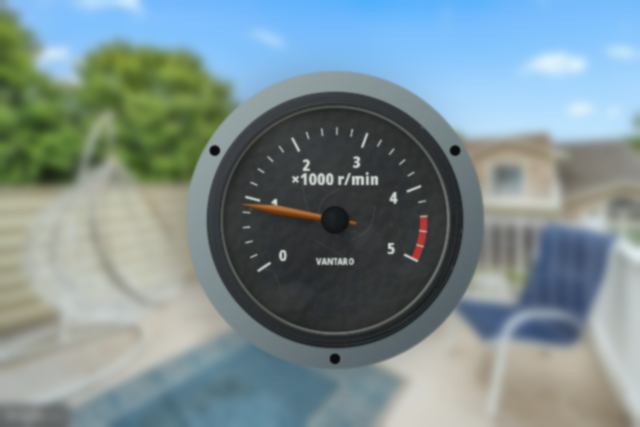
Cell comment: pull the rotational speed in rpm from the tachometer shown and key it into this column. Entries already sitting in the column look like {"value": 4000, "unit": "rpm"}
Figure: {"value": 900, "unit": "rpm"}
